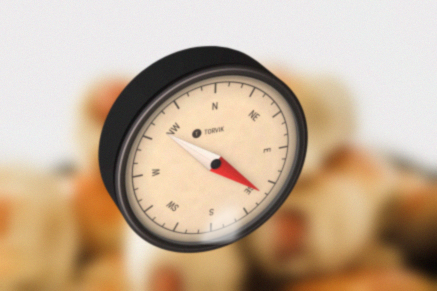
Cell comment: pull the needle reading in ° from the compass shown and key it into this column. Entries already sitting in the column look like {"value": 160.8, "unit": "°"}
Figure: {"value": 130, "unit": "°"}
